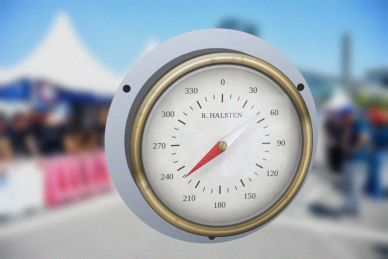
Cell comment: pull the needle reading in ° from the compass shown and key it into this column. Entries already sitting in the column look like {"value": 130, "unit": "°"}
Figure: {"value": 230, "unit": "°"}
